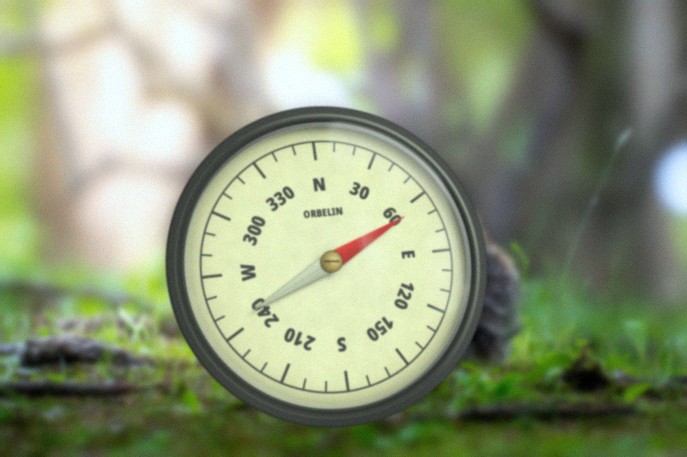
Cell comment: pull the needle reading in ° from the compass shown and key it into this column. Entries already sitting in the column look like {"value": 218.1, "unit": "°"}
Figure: {"value": 65, "unit": "°"}
